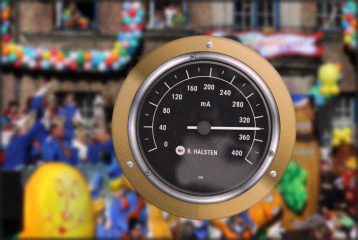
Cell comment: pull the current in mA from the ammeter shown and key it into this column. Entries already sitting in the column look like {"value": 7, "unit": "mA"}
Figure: {"value": 340, "unit": "mA"}
